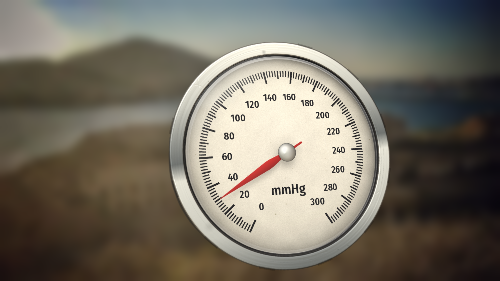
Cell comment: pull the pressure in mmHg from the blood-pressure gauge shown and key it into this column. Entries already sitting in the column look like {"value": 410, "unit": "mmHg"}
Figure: {"value": 30, "unit": "mmHg"}
